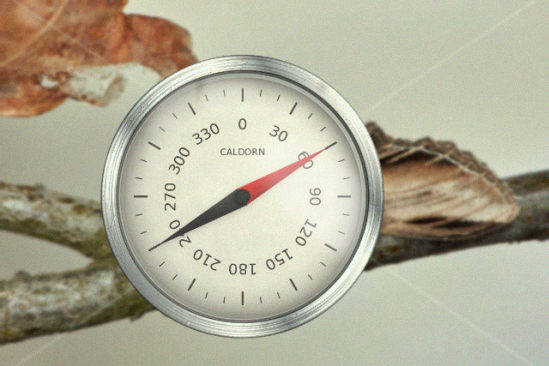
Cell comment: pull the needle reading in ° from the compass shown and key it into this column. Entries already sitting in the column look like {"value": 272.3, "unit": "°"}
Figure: {"value": 60, "unit": "°"}
